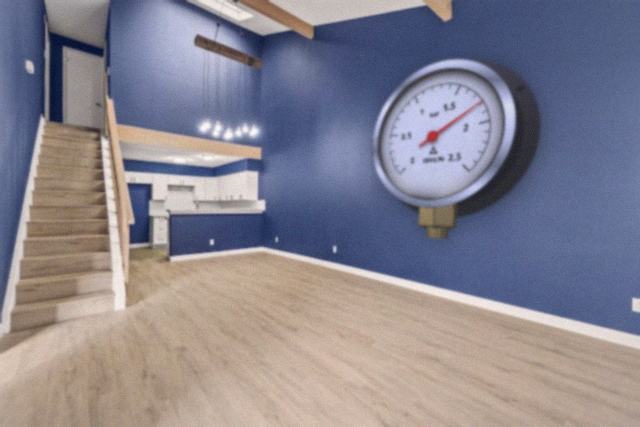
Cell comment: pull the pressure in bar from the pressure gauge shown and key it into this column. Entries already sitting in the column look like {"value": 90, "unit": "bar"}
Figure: {"value": 1.8, "unit": "bar"}
